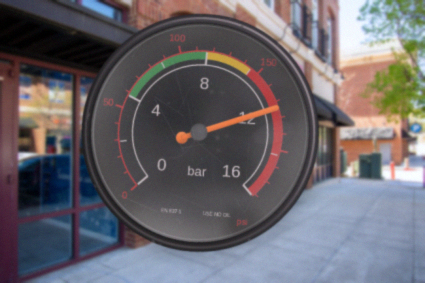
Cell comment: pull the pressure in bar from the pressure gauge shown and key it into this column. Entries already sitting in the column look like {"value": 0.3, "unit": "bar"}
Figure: {"value": 12, "unit": "bar"}
